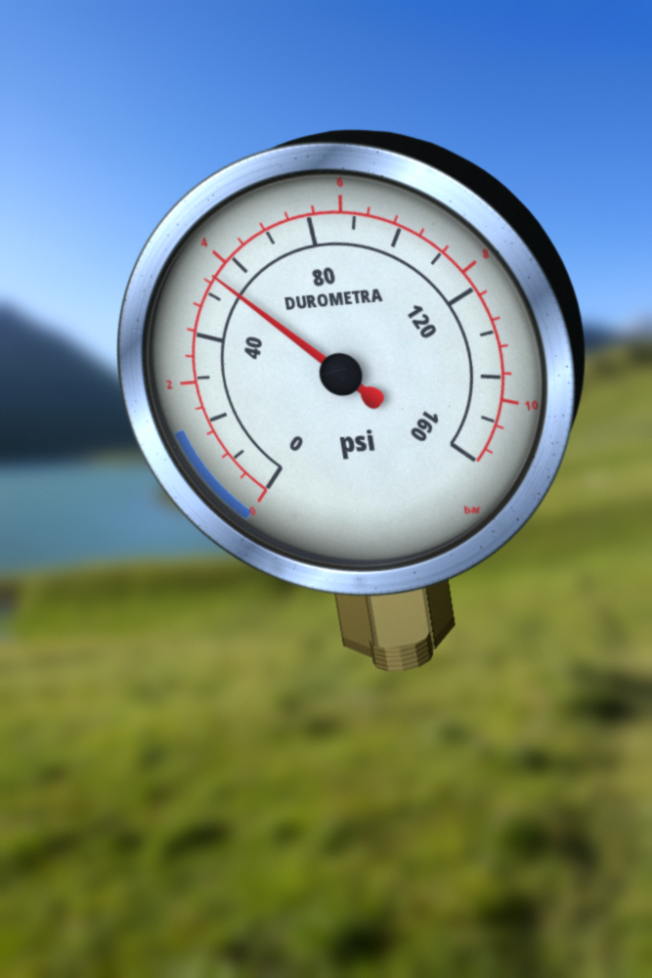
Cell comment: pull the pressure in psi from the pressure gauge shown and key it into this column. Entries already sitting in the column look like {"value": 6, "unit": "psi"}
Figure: {"value": 55, "unit": "psi"}
